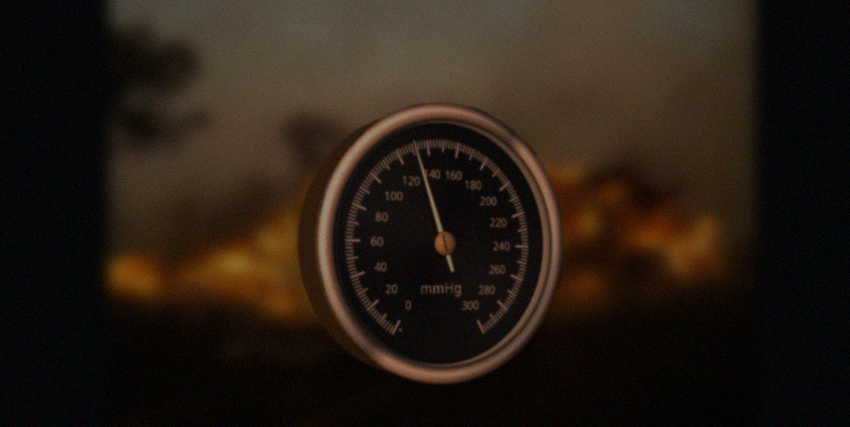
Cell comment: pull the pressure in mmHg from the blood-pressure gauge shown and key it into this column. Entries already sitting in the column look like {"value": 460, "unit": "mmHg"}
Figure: {"value": 130, "unit": "mmHg"}
